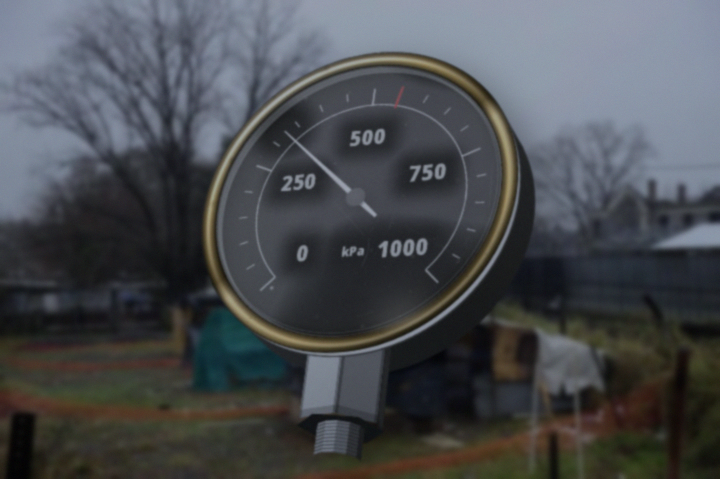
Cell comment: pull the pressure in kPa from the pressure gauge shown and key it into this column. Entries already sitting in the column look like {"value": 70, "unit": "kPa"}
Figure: {"value": 325, "unit": "kPa"}
